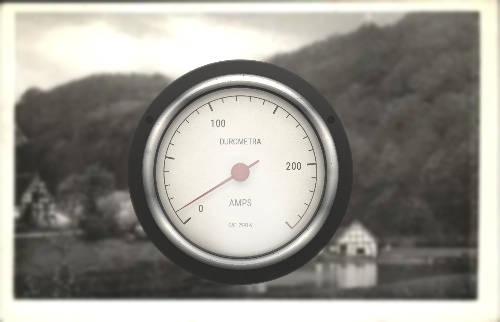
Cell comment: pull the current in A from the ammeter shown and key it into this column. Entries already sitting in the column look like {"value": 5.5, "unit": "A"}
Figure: {"value": 10, "unit": "A"}
